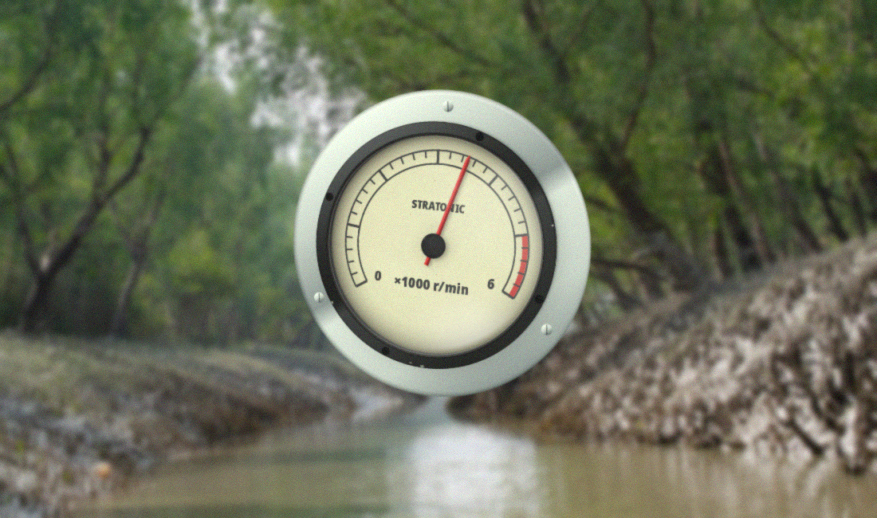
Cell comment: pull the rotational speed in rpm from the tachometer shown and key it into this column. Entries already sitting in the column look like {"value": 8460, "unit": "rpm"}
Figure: {"value": 3500, "unit": "rpm"}
